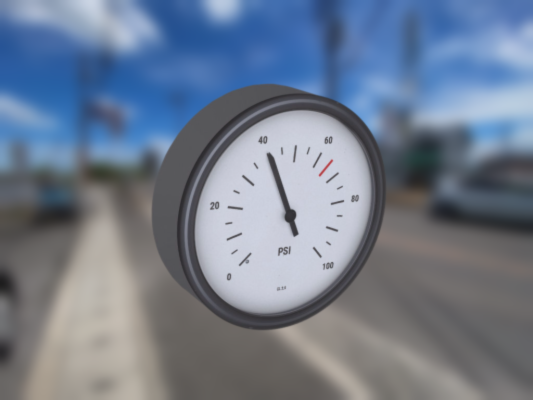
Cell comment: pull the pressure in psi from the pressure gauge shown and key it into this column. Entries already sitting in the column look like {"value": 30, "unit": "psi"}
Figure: {"value": 40, "unit": "psi"}
